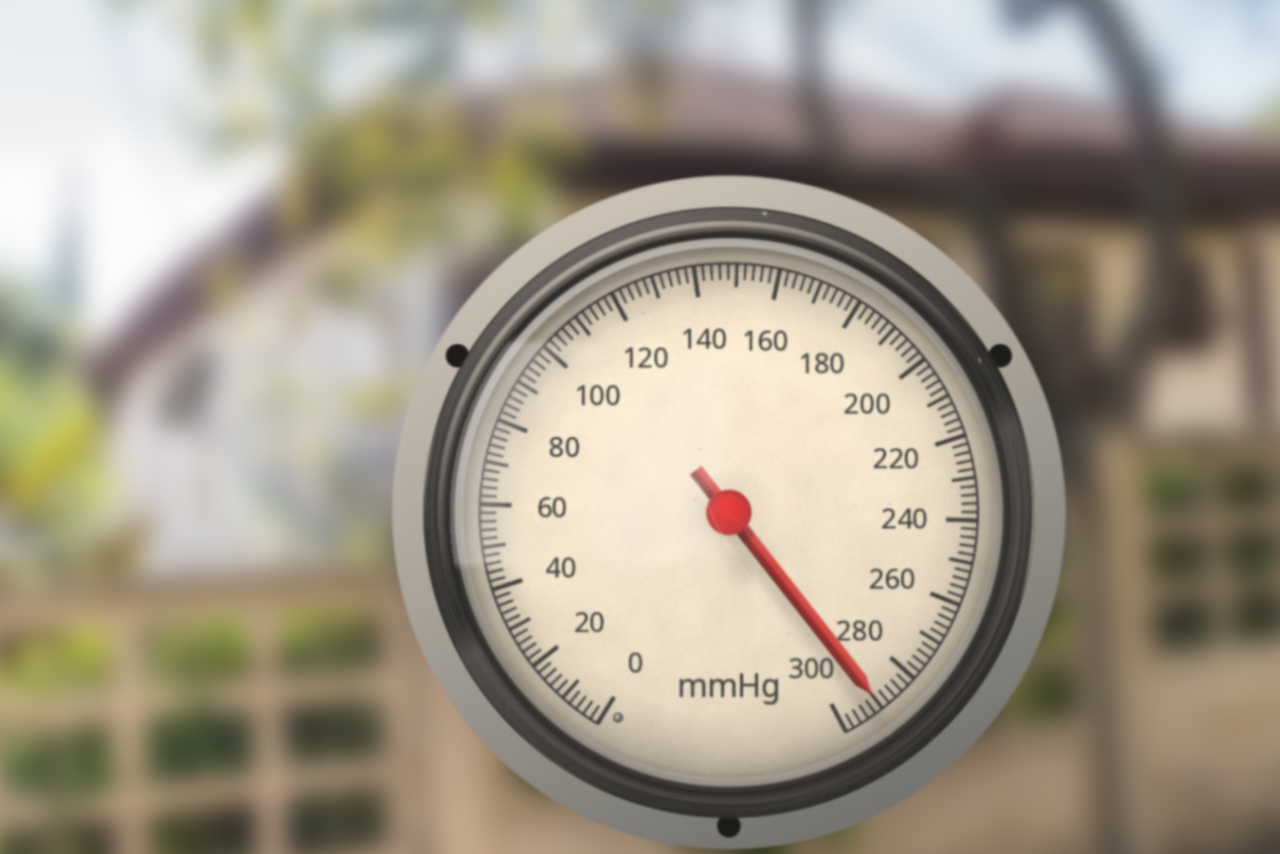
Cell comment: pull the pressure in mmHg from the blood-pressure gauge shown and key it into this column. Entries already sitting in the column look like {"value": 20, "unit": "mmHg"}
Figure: {"value": 290, "unit": "mmHg"}
